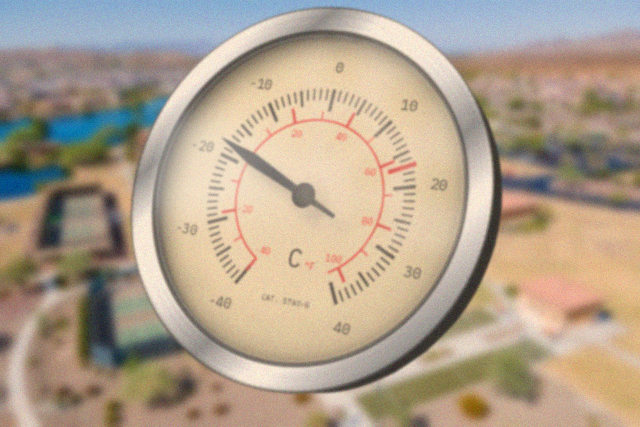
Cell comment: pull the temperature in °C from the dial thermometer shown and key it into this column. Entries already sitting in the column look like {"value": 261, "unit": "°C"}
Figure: {"value": -18, "unit": "°C"}
